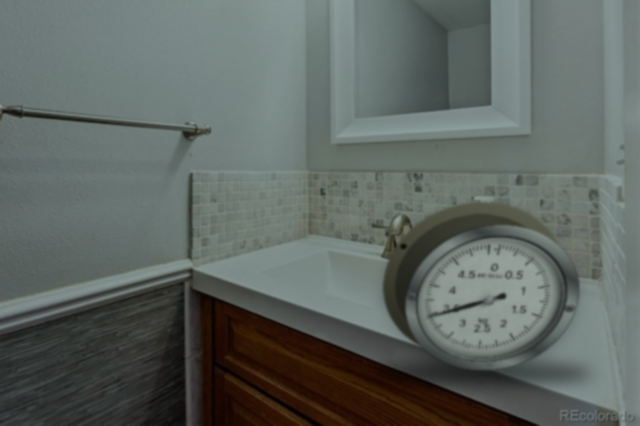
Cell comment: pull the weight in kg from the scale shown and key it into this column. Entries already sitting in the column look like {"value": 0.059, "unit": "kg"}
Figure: {"value": 3.5, "unit": "kg"}
